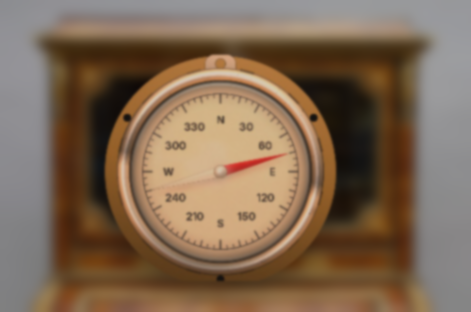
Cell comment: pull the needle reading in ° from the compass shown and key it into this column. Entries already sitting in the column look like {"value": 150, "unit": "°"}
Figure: {"value": 75, "unit": "°"}
